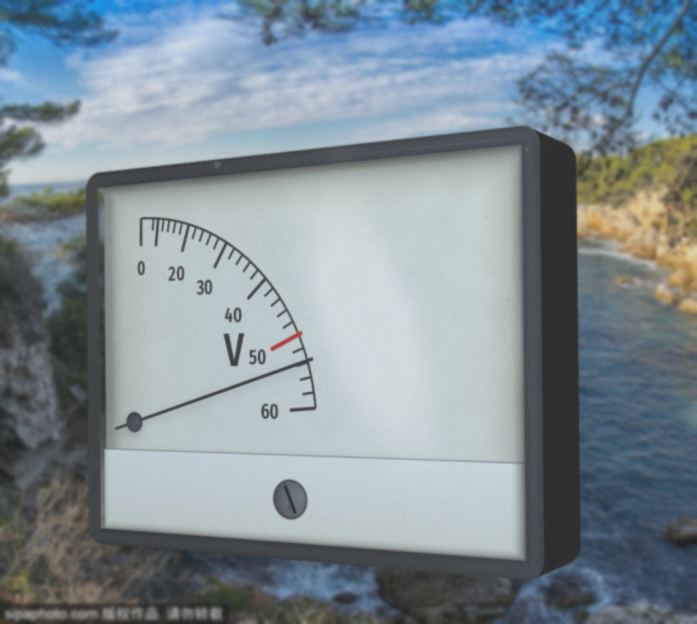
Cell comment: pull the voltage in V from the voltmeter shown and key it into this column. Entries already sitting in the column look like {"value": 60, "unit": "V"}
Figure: {"value": 54, "unit": "V"}
